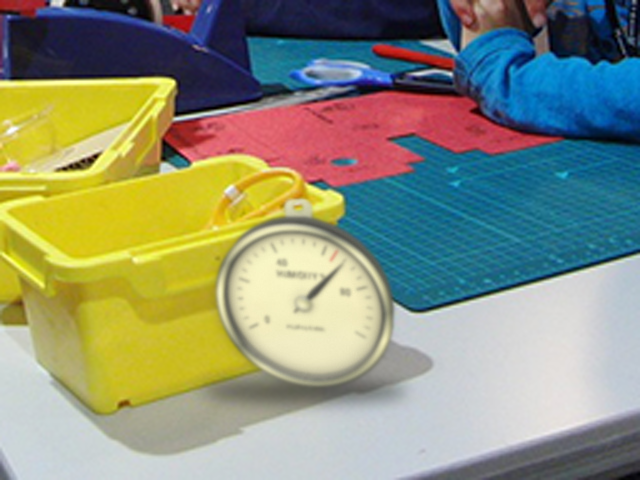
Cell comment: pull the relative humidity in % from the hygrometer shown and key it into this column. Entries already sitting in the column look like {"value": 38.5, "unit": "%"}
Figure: {"value": 68, "unit": "%"}
